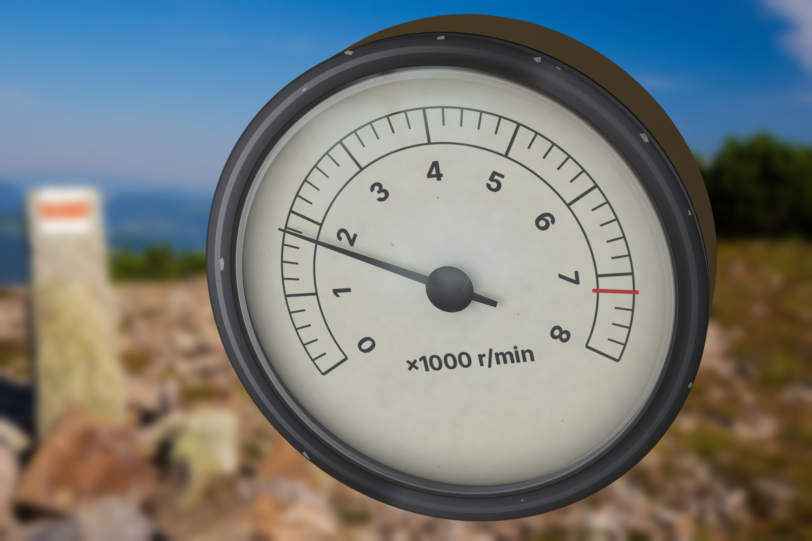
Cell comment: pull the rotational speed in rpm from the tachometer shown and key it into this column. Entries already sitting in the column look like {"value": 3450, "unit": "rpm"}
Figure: {"value": 1800, "unit": "rpm"}
